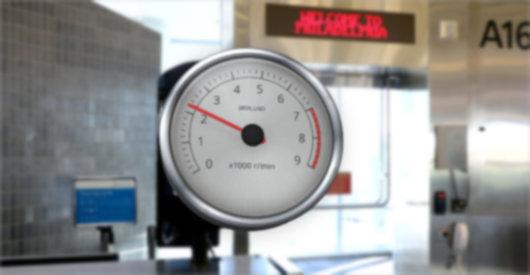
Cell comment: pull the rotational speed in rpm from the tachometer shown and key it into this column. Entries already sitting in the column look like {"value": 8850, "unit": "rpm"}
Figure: {"value": 2200, "unit": "rpm"}
